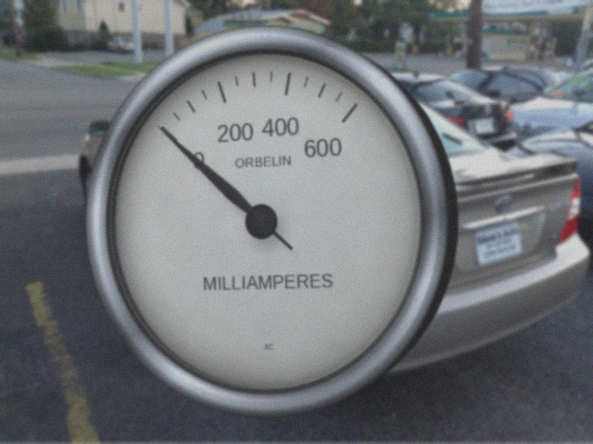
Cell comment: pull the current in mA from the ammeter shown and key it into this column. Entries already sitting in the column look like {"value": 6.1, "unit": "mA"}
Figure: {"value": 0, "unit": "mA"}
